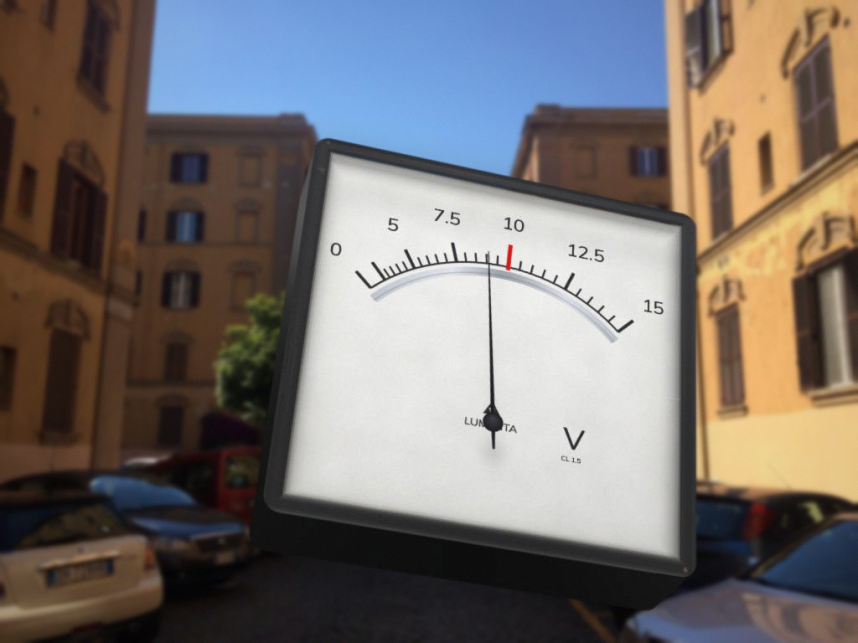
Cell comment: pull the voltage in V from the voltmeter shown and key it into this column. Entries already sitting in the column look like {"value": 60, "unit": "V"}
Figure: {"value": 9, "unit": "V"}
